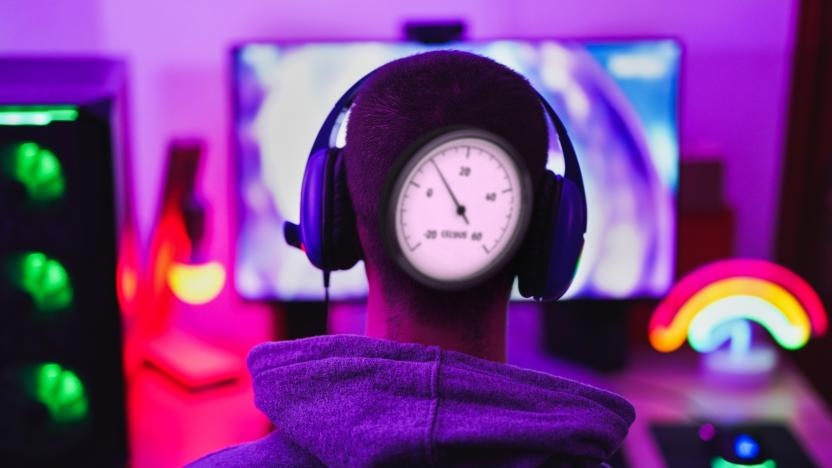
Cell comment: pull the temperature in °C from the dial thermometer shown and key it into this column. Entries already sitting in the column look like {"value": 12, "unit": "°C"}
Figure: {"value": 8, "unit": "°C"}
